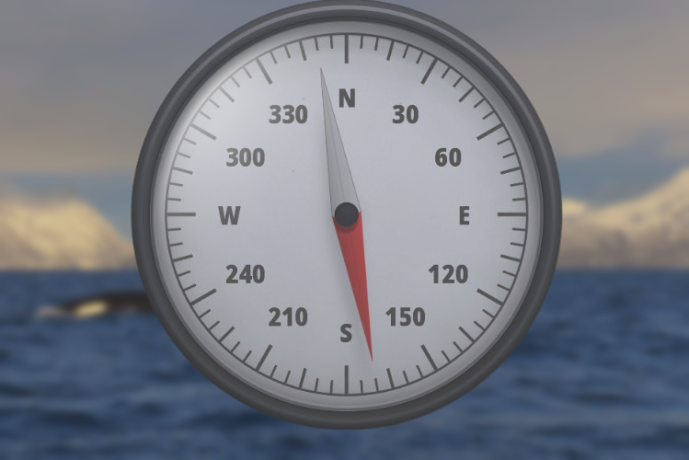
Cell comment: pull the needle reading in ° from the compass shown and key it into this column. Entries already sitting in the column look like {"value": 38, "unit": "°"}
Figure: {"value": 170, "unit": "°"}
